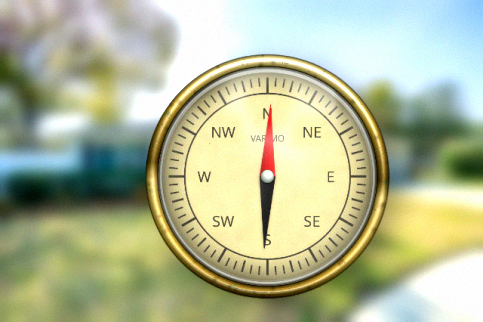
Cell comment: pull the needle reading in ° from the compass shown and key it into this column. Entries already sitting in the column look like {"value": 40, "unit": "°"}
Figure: {"value": 2.5, "unit": "°"}
